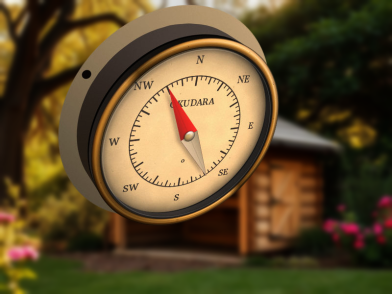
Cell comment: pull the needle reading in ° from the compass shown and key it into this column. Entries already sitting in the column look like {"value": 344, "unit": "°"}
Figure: {"value": 330, "unit": "°"}
